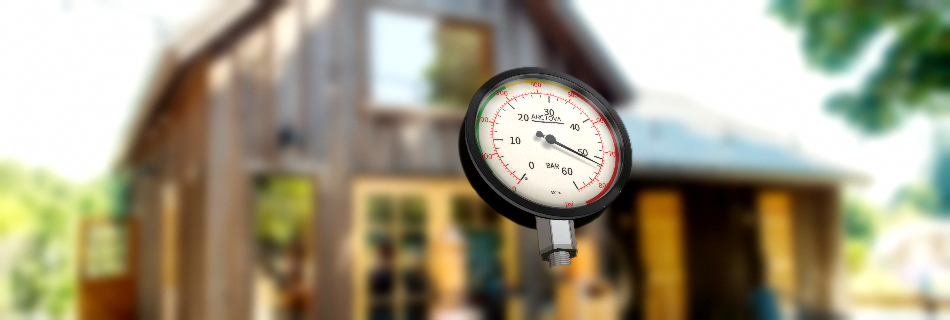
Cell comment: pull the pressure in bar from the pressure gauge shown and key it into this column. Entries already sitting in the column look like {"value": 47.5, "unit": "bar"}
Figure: {"value": 52, "unit": "bar"}
